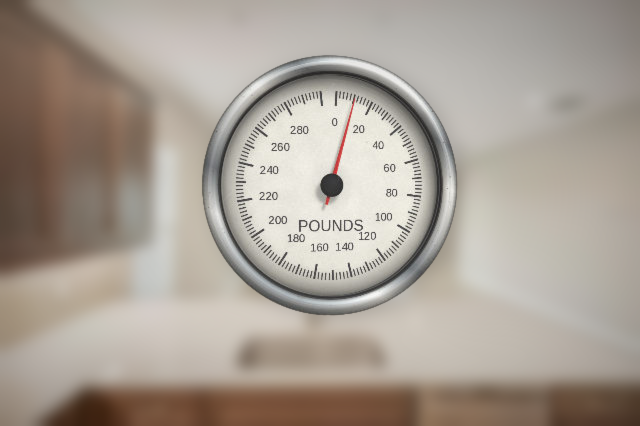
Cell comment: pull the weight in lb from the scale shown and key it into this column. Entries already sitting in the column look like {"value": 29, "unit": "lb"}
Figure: {"value": 10, "unit": "lb"}
